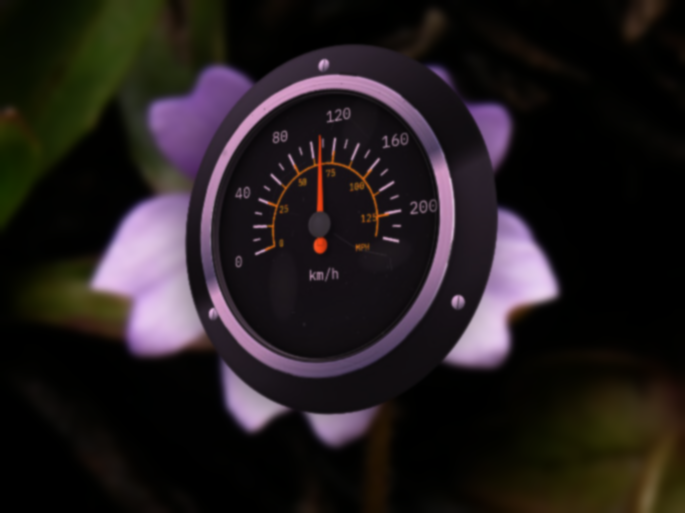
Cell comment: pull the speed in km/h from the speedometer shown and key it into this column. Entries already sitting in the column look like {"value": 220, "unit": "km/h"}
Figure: {"value": 110, "unit": "km/h"}
